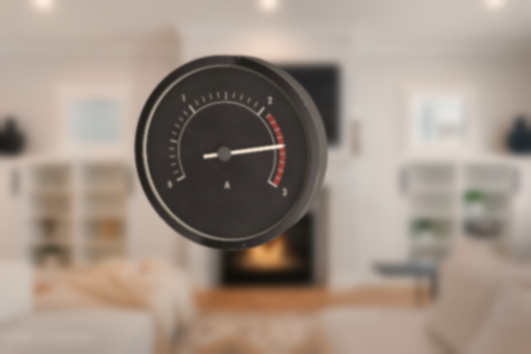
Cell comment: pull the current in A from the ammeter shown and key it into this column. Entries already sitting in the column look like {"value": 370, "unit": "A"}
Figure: {"value": 2.5, "unit": "A"}
